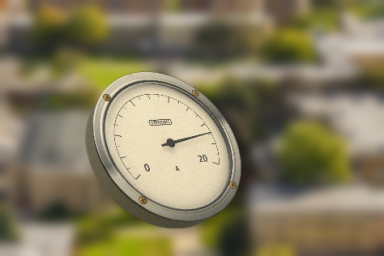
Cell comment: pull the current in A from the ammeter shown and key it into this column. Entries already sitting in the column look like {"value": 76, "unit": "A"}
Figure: {"value": 17, "unit": "A"}
